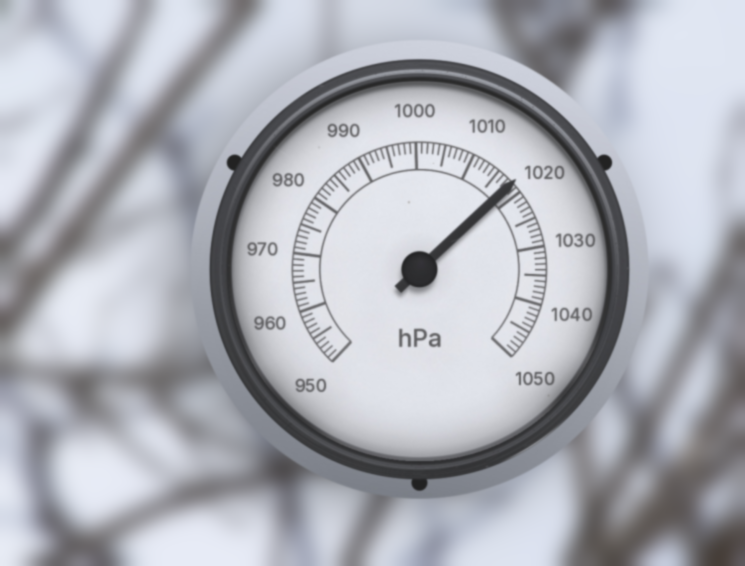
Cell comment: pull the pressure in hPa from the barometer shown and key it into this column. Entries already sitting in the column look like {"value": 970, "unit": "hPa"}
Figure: {"value": 1018, "unit": "hPa"}
